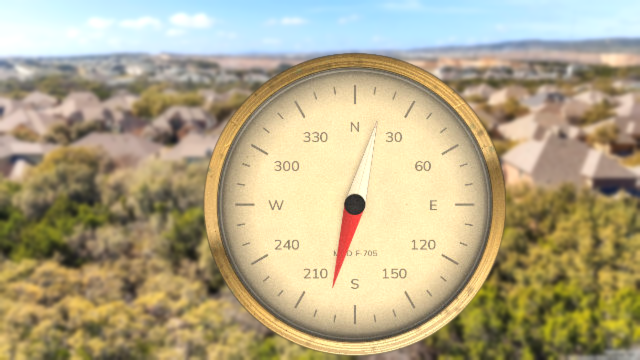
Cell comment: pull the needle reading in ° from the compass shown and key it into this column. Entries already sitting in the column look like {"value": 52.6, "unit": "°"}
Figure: {"value": 195, "unit": "°"}
